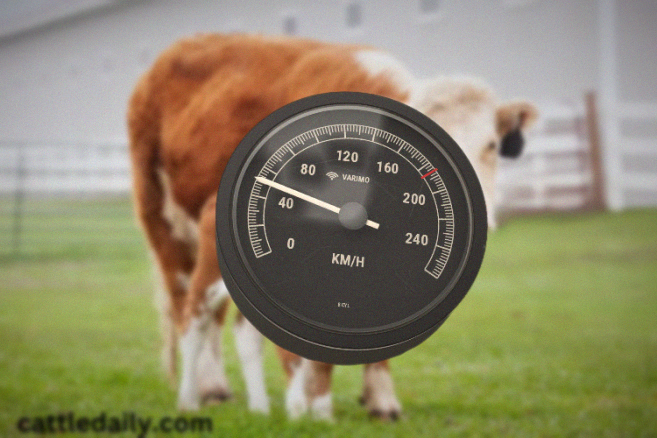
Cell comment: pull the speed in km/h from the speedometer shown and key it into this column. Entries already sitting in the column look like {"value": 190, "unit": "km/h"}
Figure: {"value": 50, "unit": "km/h"}
